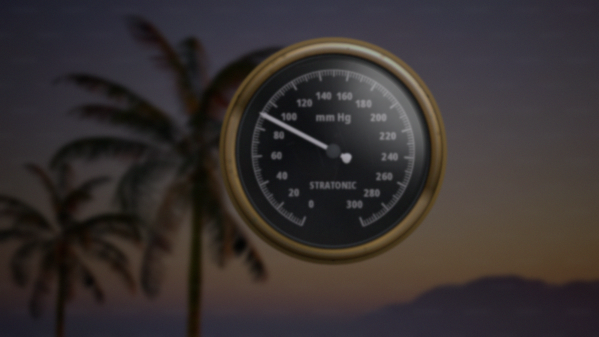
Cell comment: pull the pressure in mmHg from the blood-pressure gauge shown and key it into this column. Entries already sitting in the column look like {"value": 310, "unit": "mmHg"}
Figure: {"value": 90, "unit": "mmHg"}
